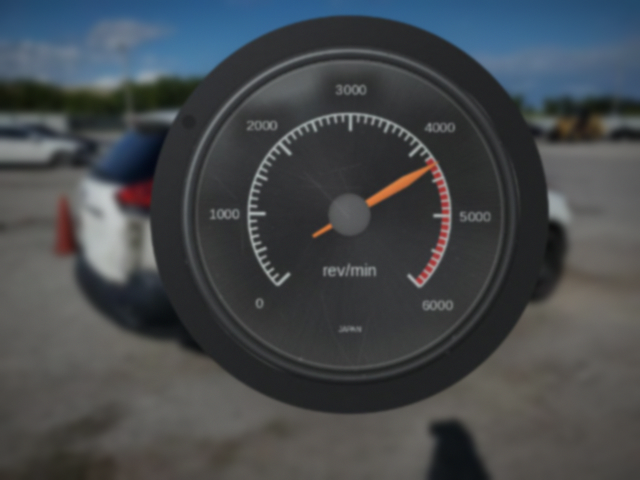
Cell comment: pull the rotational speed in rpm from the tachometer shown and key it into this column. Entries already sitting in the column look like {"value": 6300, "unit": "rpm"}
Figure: {"value": 4300, "unit": "rpm"}
